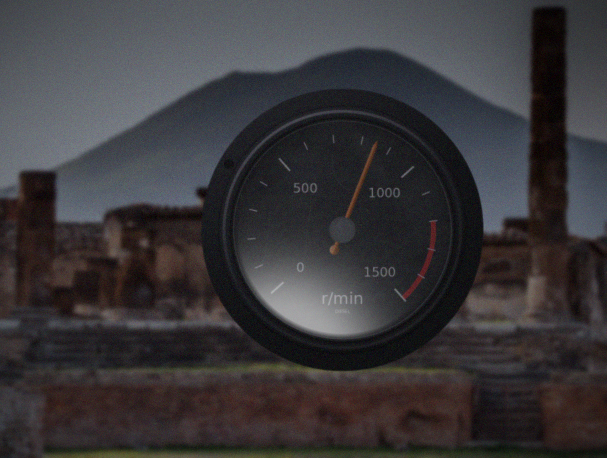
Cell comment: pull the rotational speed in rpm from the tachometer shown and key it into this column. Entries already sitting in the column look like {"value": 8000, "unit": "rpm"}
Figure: {"value": 850, "unit": "rpm"}
